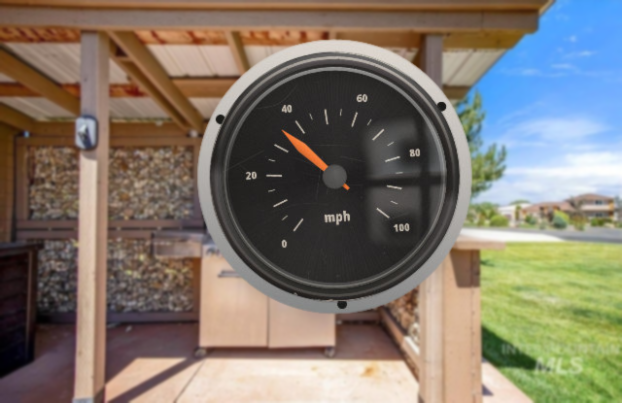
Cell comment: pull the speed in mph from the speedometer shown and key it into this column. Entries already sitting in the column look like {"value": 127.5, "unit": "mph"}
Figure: {"value": 35, "unit": "mph"}
